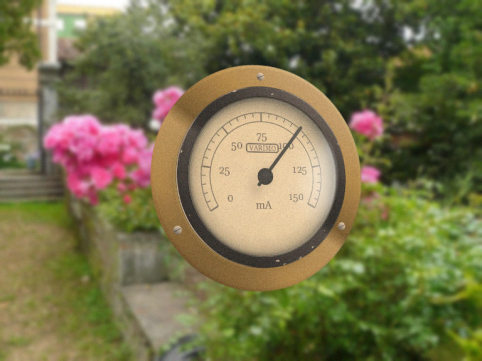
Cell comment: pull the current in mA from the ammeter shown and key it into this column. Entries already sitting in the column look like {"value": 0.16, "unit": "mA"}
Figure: {"value": 100, "unit": "mA"}
